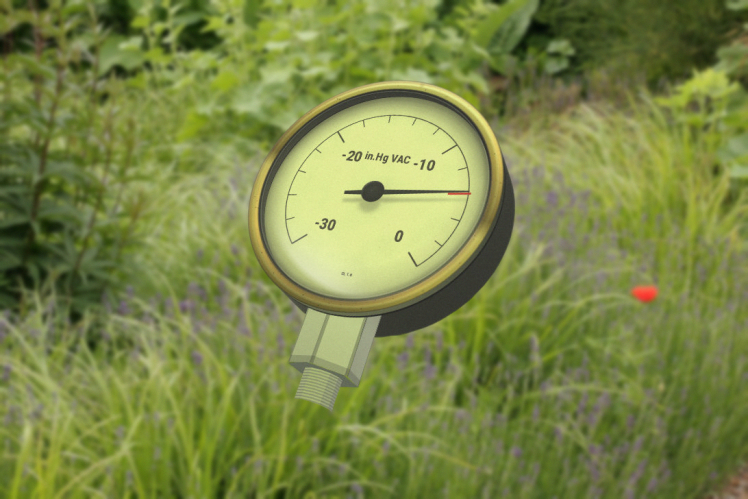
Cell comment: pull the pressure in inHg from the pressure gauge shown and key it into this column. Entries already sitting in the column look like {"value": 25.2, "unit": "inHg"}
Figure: {"value": -6, "unit": "inHg"}
